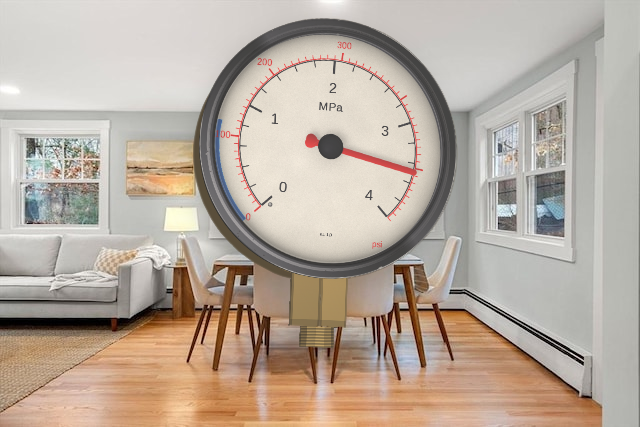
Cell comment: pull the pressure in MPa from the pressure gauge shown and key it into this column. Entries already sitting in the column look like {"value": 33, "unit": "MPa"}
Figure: {"value": 3.5, "unit": "MPa"}
